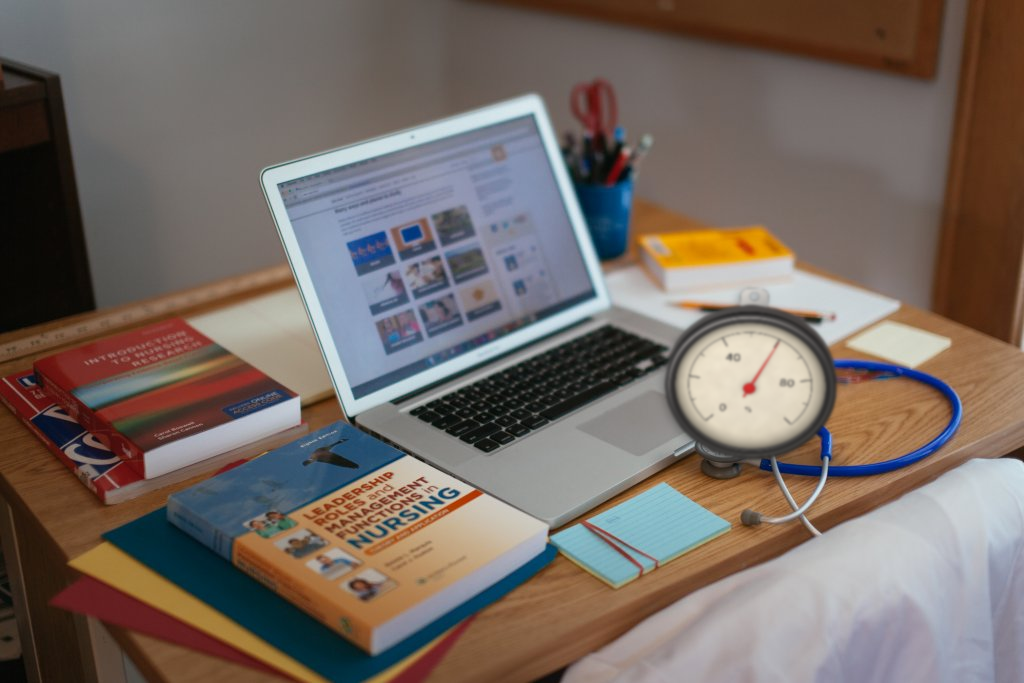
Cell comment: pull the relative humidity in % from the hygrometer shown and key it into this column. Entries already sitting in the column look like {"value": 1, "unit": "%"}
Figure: {"value": 60, "unit": "%"}
